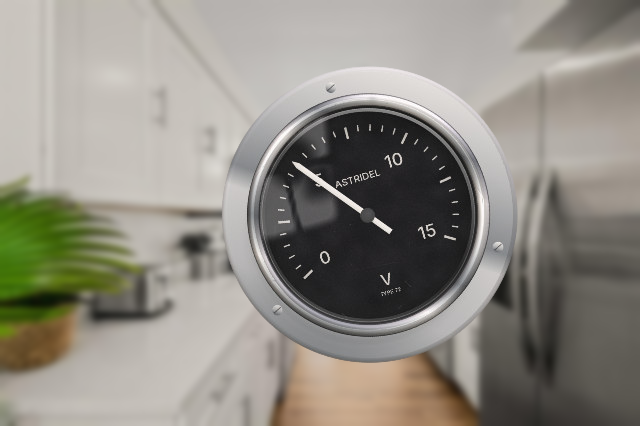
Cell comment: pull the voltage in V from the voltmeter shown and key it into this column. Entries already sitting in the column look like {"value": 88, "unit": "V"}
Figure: {"value": 5, "unit": "V"}
